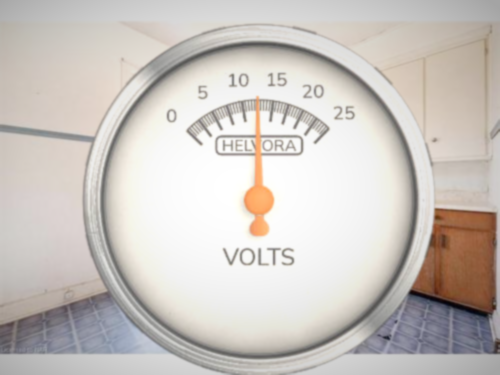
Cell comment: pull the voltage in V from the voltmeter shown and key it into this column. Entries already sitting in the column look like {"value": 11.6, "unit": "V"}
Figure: {"value": 12.5, "unit": "V"}
